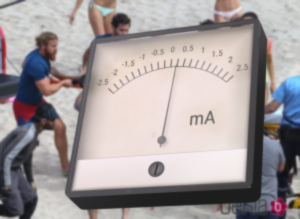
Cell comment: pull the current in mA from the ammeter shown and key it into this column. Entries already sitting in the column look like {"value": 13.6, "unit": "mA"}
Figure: {"value": 0.25, "unit": "mA"}
